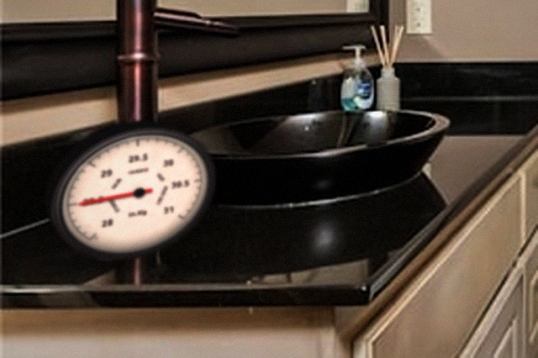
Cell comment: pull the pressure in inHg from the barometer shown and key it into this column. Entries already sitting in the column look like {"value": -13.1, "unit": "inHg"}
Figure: {"value": 28.5, "unit": "inHg"}
